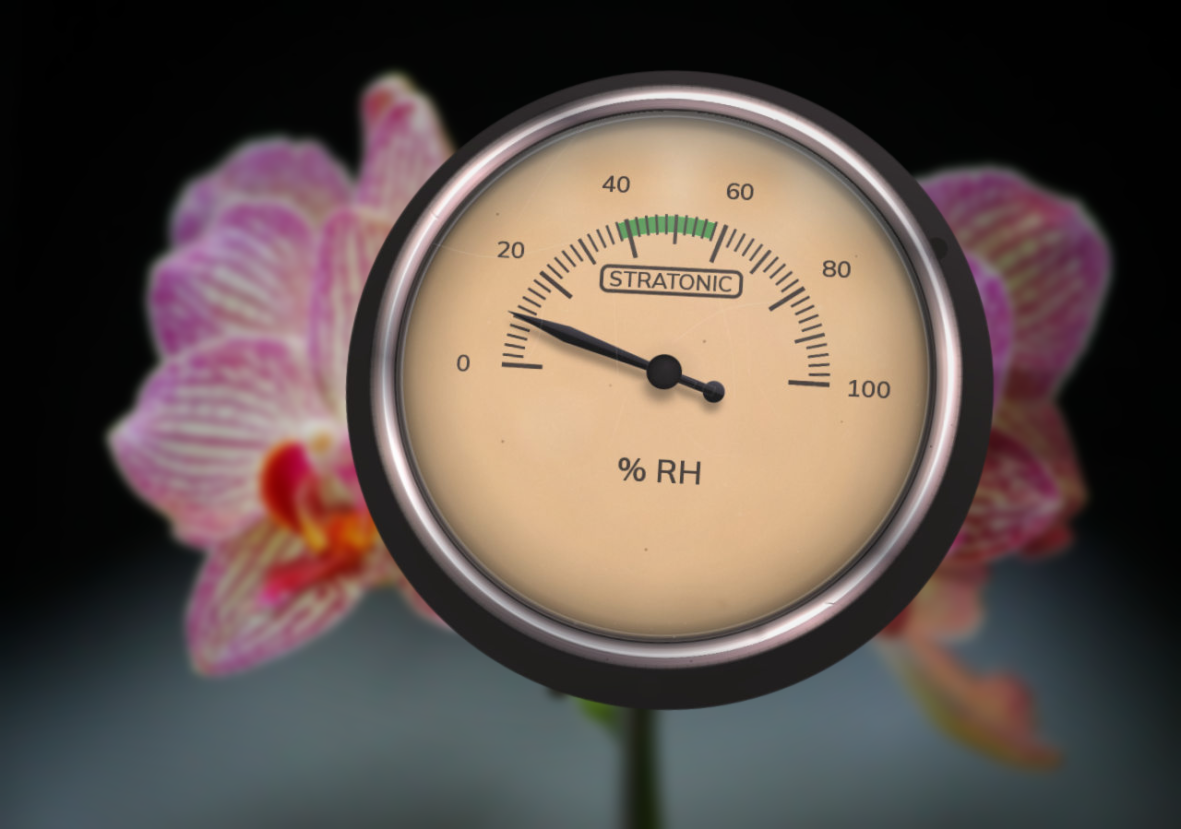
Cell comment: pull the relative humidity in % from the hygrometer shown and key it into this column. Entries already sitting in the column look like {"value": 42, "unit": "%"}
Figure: {"value": 10, "unit": "%"}
